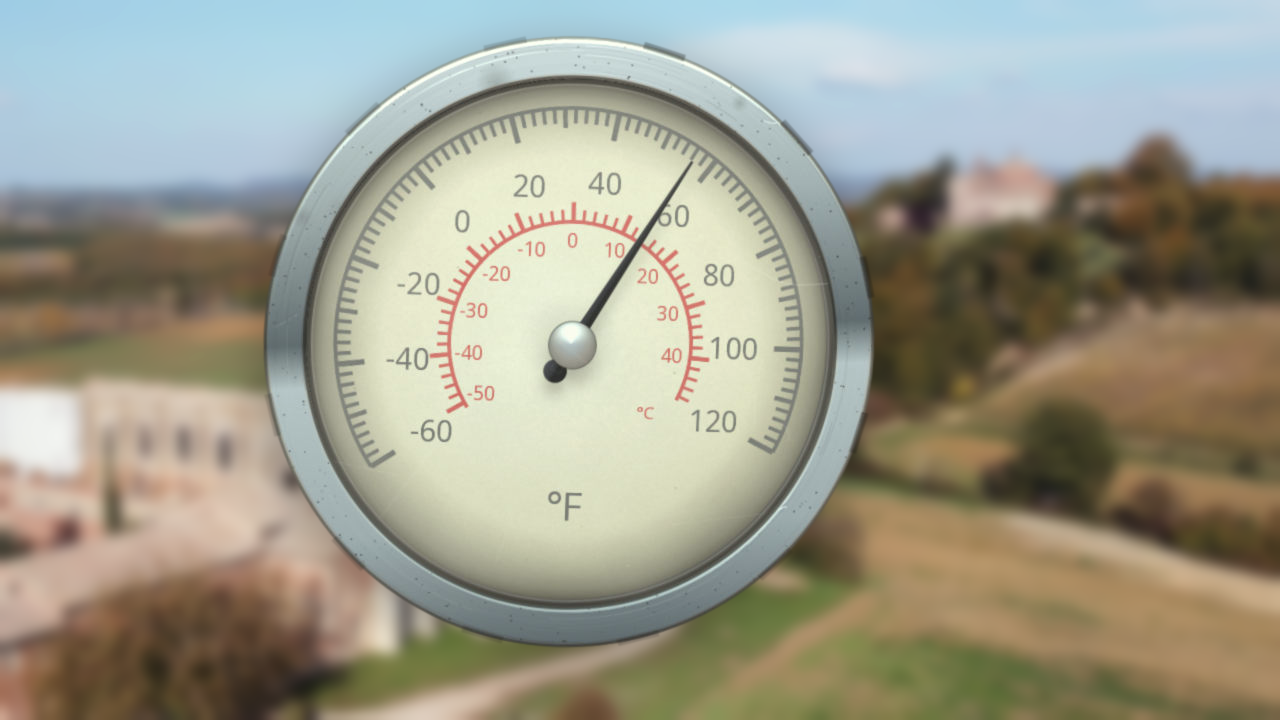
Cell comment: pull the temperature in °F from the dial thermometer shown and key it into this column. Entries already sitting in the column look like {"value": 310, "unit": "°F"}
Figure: {"value": 56, "unit": "°F"}
